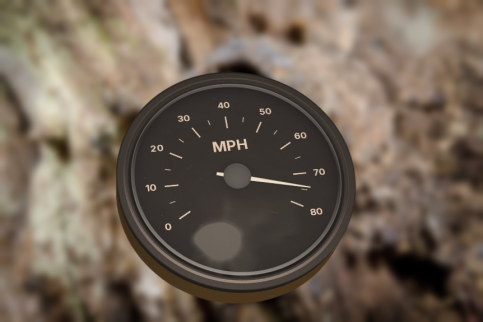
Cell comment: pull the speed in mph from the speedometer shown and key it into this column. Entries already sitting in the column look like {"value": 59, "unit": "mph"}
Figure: {"value": 75, "unit": "mph"}
